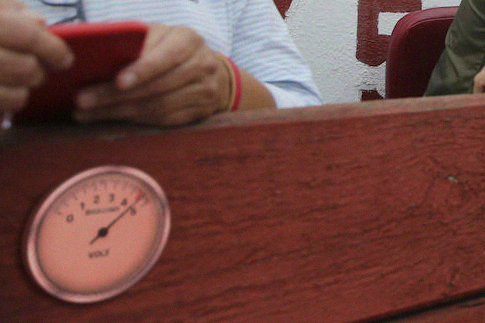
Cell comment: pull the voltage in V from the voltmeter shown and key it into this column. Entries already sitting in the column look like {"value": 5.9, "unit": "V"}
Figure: {"value": 4.5, "unit": "V"}
